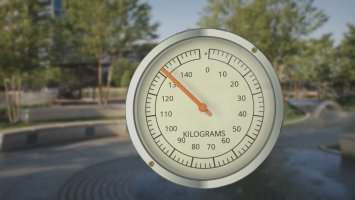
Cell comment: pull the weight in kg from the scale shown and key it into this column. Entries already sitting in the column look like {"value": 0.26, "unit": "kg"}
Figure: {"value": 132, "unit": "kg"}
